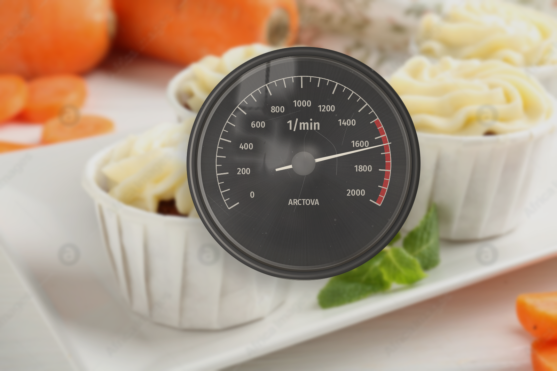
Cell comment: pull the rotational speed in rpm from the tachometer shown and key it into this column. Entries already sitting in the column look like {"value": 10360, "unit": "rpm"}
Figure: {"value": 1650, "unit": "rpm"}
